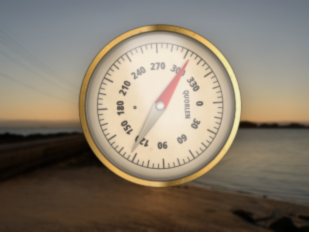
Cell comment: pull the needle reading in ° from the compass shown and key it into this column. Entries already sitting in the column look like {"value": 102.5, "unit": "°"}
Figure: {"value": 305, "unit": "°"}
